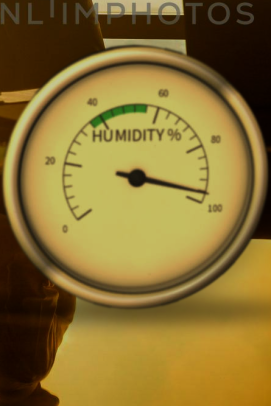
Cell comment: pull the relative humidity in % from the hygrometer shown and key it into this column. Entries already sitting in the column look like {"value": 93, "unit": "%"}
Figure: {"value": 96, "unit": "%"}
